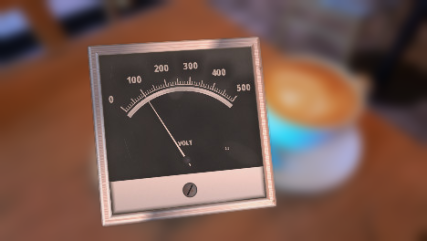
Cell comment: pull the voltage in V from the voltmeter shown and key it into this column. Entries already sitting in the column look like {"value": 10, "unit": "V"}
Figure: {"value": 100, "unit": "V"}
